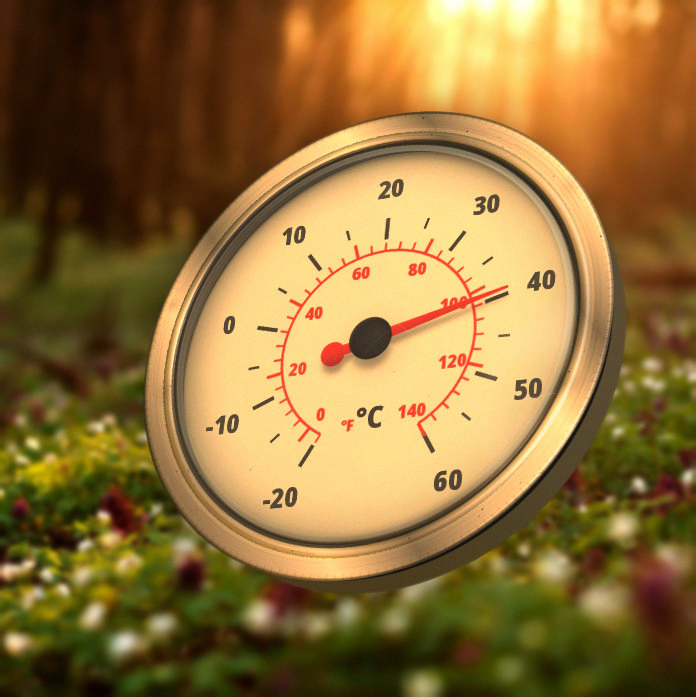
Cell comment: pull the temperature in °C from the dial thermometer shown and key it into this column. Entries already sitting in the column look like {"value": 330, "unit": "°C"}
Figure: {"value": 40, "unit": "°C"}
